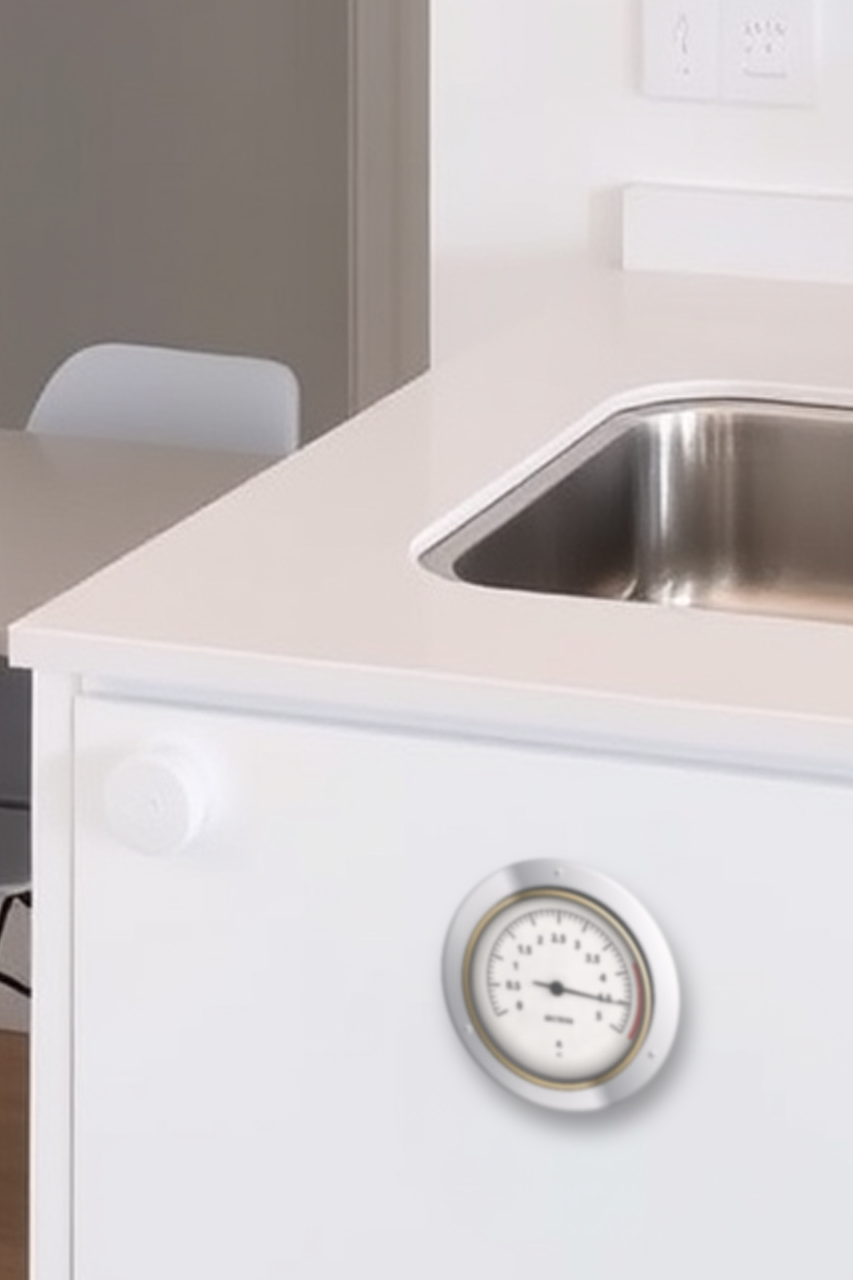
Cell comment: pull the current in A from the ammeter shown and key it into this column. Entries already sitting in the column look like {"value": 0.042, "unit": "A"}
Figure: {"value": 4.5, "unit": "A"}
